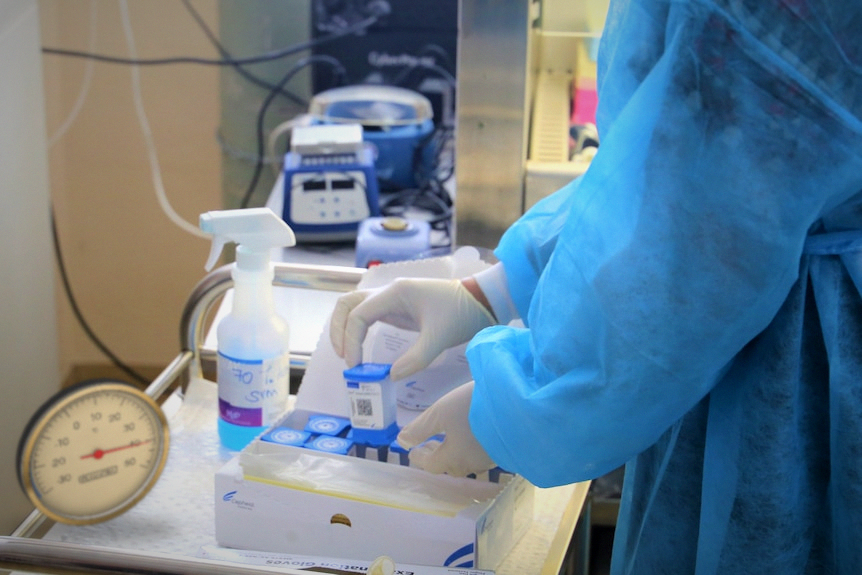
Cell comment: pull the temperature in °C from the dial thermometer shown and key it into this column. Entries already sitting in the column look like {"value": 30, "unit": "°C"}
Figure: {"value": 40, "unit": "°C"}
